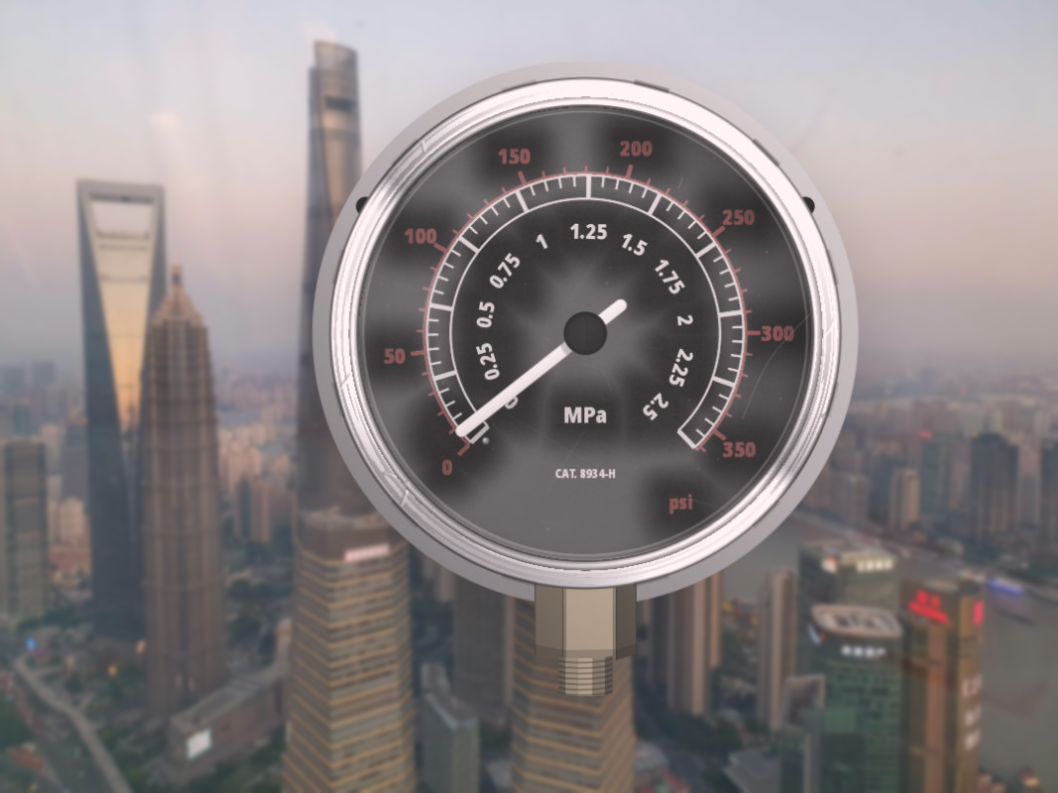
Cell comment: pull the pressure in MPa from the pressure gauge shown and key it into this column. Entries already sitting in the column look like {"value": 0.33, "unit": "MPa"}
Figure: {"value": 0.05, "unit": "MPa"}
